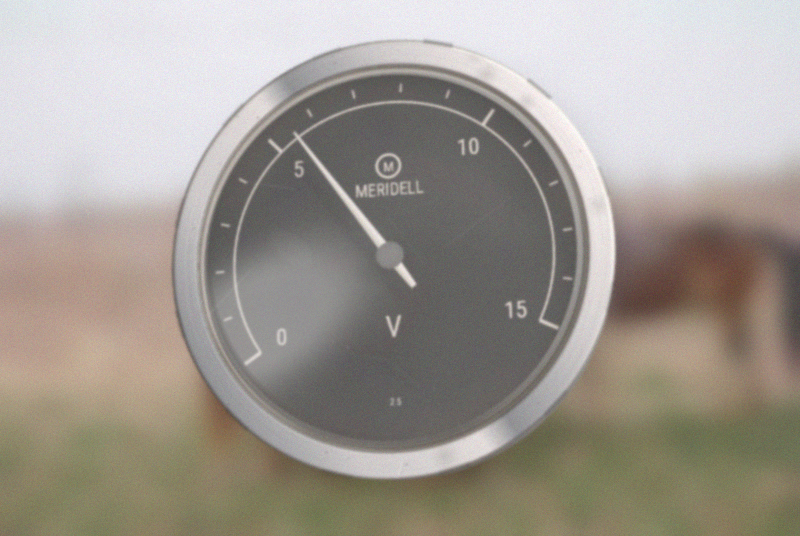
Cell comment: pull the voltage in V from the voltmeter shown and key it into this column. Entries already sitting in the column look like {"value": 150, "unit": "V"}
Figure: {"value": 5.5, "unit": "V"}
